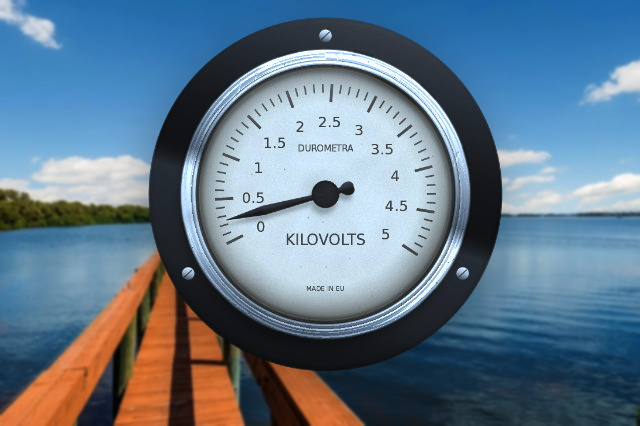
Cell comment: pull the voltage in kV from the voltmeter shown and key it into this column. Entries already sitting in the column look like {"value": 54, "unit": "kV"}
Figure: {"value": 0.25, "unit": "kV"}
